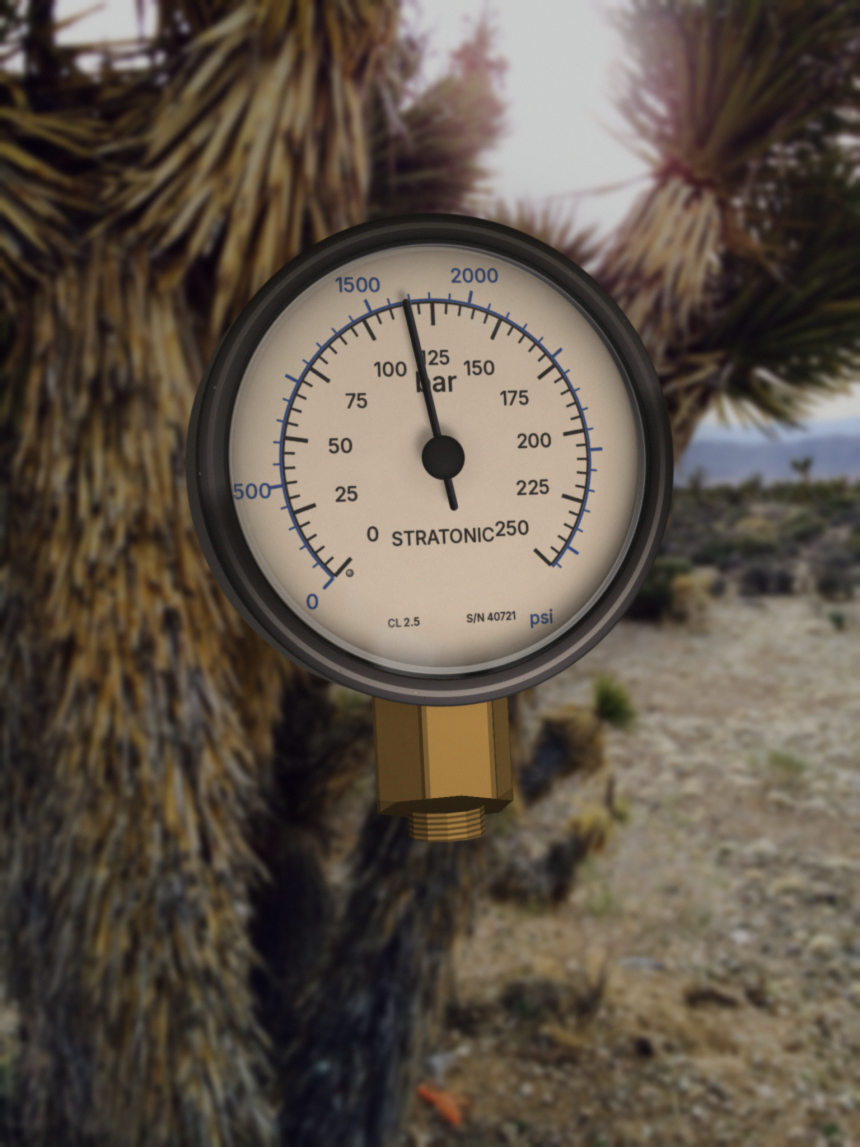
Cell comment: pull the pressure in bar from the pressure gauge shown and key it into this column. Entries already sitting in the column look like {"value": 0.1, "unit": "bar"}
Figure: {"value": 115, "unit": "bar"}
